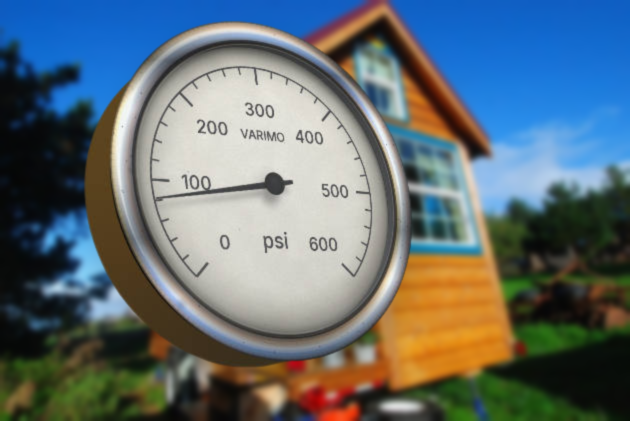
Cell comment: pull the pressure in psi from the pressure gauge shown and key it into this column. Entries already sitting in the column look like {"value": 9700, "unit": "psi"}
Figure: {"value": 80, "unit": "psi"}
